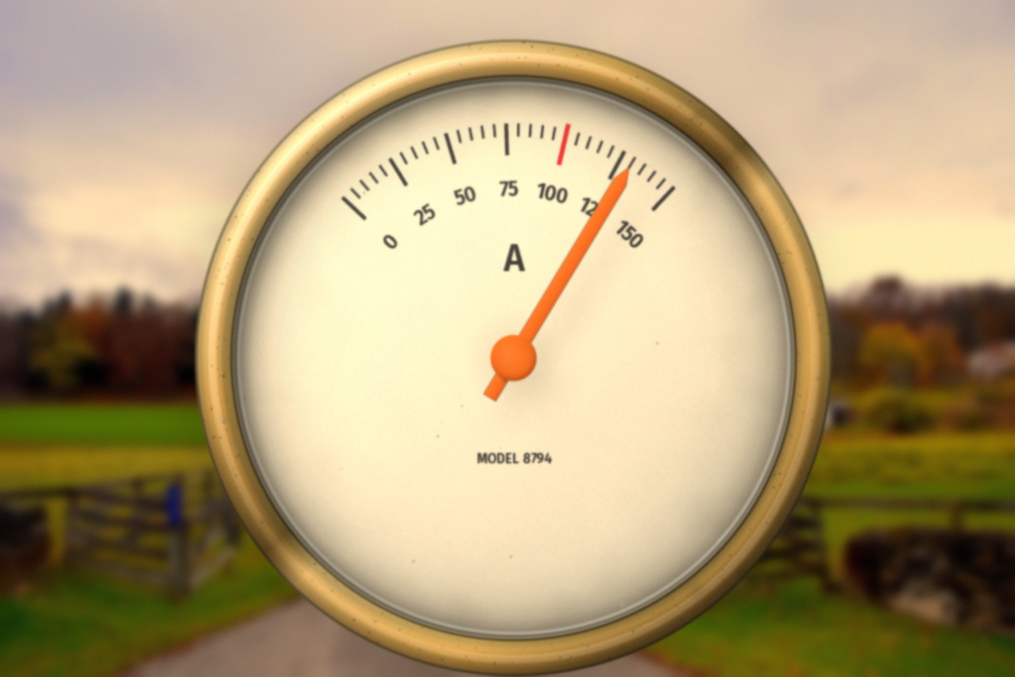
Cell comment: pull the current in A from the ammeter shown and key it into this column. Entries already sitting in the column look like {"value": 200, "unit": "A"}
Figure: {"value": 130, "unit": "A"}
